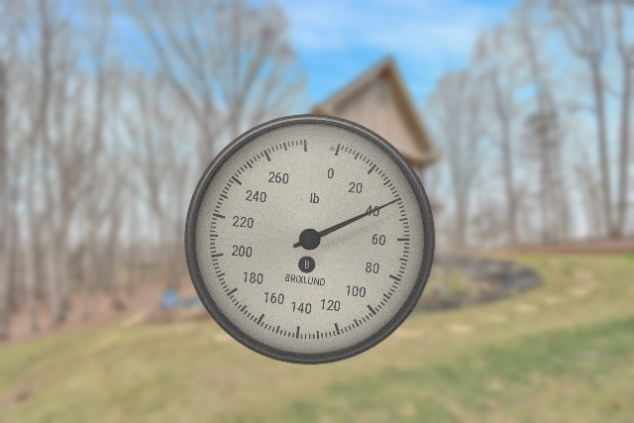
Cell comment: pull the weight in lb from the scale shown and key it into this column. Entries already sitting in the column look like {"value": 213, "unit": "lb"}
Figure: {"value": 40, "unit": "lb"}
